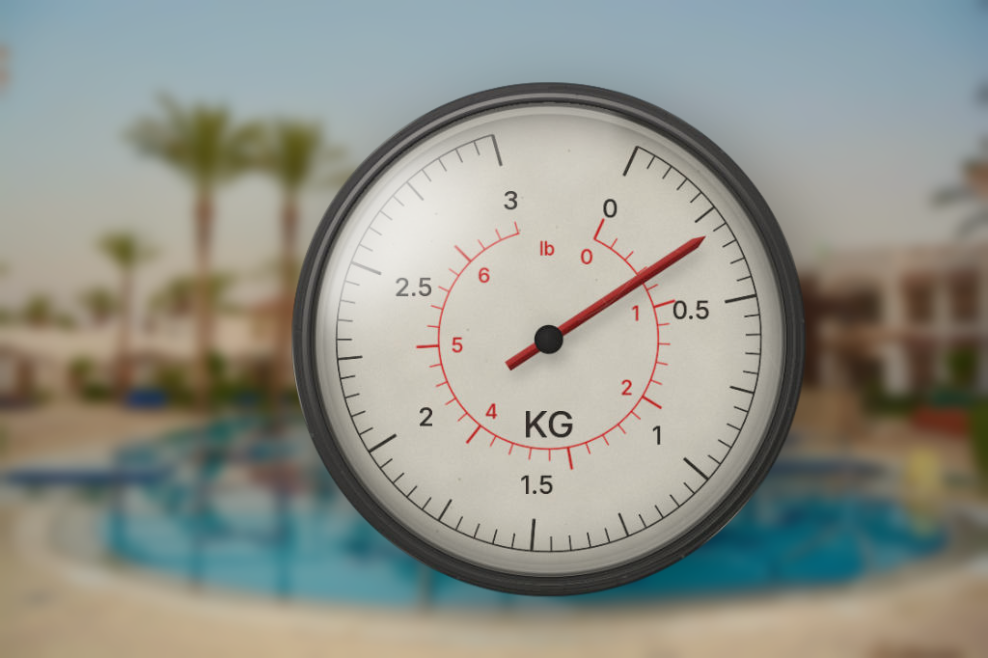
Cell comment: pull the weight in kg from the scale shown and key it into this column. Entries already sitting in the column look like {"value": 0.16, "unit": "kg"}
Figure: {"value": 0.3, "unit": "kg"}
